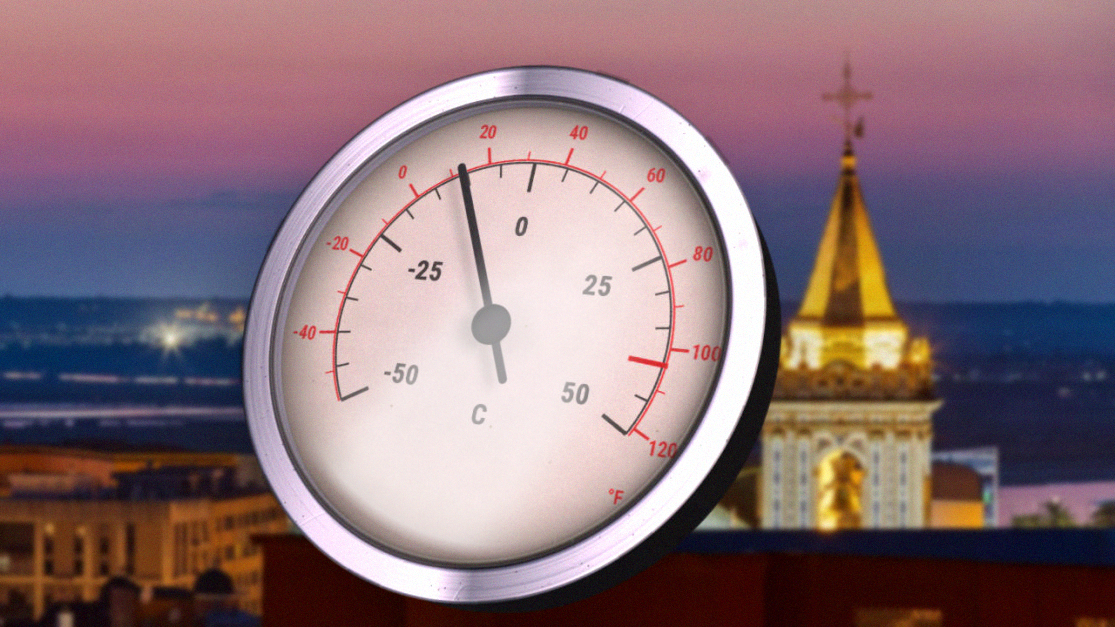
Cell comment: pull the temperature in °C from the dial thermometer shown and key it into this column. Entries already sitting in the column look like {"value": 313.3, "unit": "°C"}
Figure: {"value": -10, "unit": "°C"}
